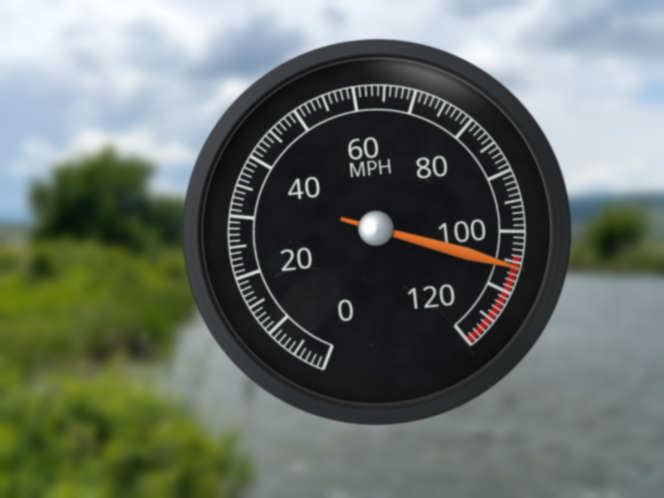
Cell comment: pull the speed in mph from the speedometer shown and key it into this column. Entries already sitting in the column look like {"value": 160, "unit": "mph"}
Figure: {"value": 106, "unit": "mph"}
